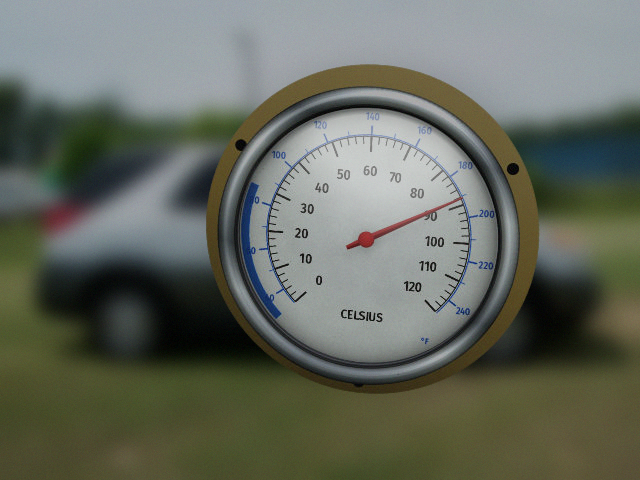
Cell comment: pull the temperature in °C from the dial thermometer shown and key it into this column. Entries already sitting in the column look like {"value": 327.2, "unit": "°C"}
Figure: {"value": 88, "unit": "°C"}
